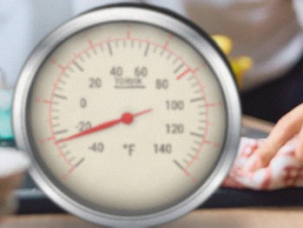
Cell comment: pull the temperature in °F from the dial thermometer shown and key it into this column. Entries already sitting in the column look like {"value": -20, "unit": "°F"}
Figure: {"value": -24, "unit": "°F"}
